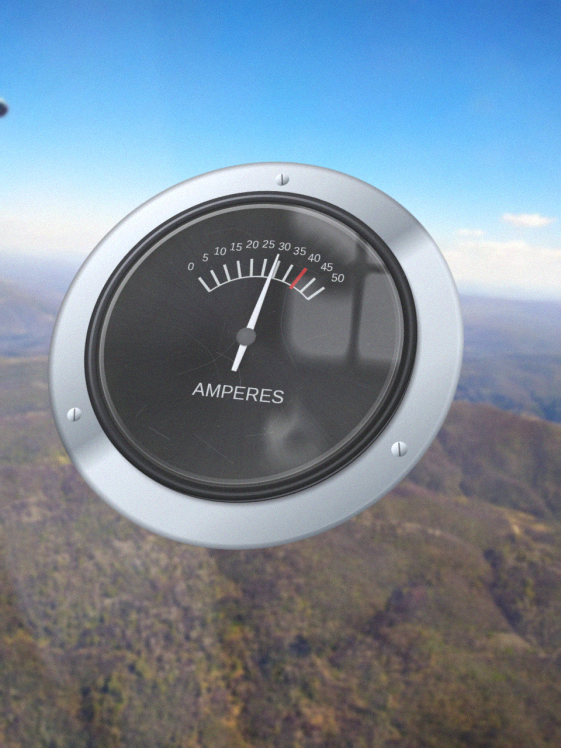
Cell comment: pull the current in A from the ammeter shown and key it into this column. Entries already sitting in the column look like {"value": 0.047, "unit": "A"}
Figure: {"value": 30, "unit": "A"}
